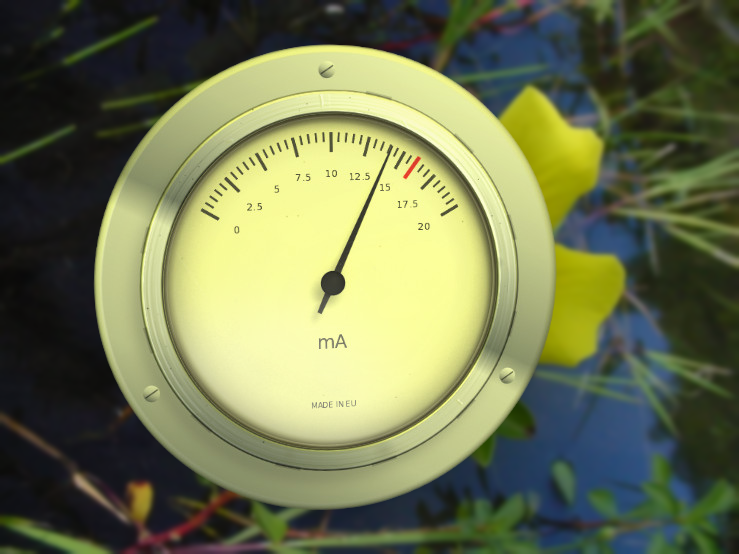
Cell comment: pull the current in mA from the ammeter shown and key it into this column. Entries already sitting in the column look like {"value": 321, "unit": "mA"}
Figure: {"value": 14, "unit": "mA"}
